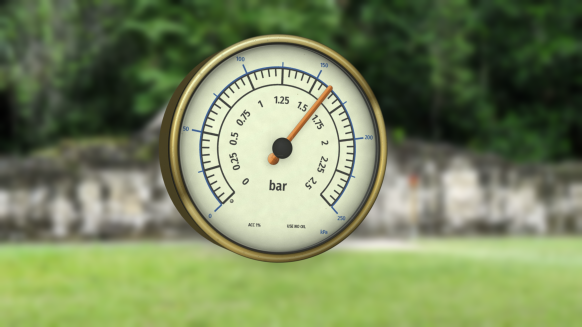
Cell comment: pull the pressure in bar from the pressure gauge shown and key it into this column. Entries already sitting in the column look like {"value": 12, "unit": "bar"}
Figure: {"value": 1.6, "unit": "bar"}
